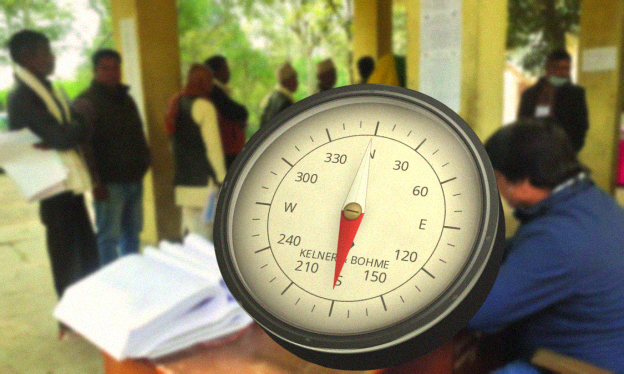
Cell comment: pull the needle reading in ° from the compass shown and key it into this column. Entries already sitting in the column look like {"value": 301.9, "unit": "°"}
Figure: {"value": 180, "unit": "°"}
